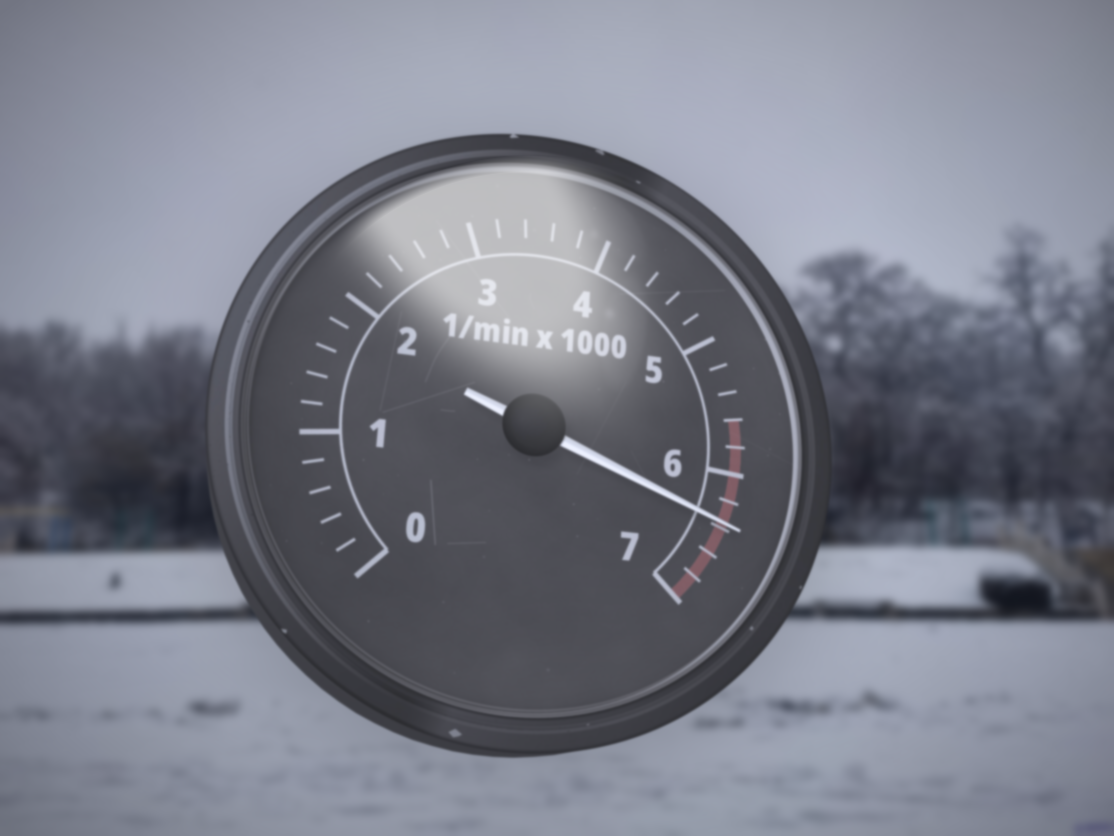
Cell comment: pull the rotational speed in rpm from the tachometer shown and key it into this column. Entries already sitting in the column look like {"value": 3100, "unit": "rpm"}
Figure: {"value": 6400, "unit": "rpm"}
